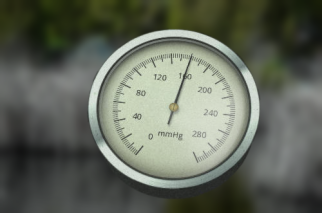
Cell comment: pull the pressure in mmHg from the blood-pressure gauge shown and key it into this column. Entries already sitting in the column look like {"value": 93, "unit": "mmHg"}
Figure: {"value": 160, "unit": "mmHg"}
